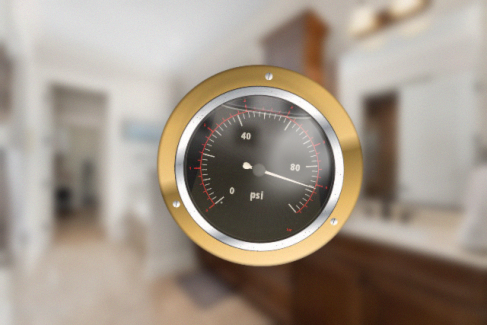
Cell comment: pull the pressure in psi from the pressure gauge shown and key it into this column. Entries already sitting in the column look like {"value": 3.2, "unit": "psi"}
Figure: {"value": 88, "unit": "psi"}
